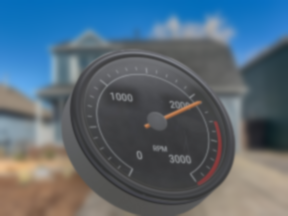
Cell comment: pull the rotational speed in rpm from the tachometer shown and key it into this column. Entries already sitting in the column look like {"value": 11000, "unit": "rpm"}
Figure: {"value": 2100, "unit": "rpm"}
